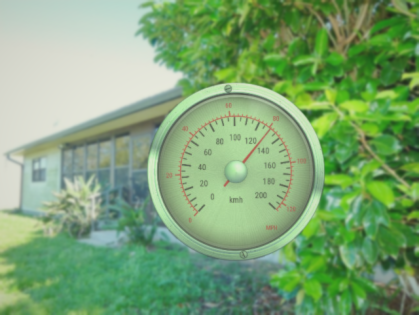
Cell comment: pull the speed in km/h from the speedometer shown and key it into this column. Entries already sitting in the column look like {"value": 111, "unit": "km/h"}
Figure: {"value": 130, "unit": "km/h"}
